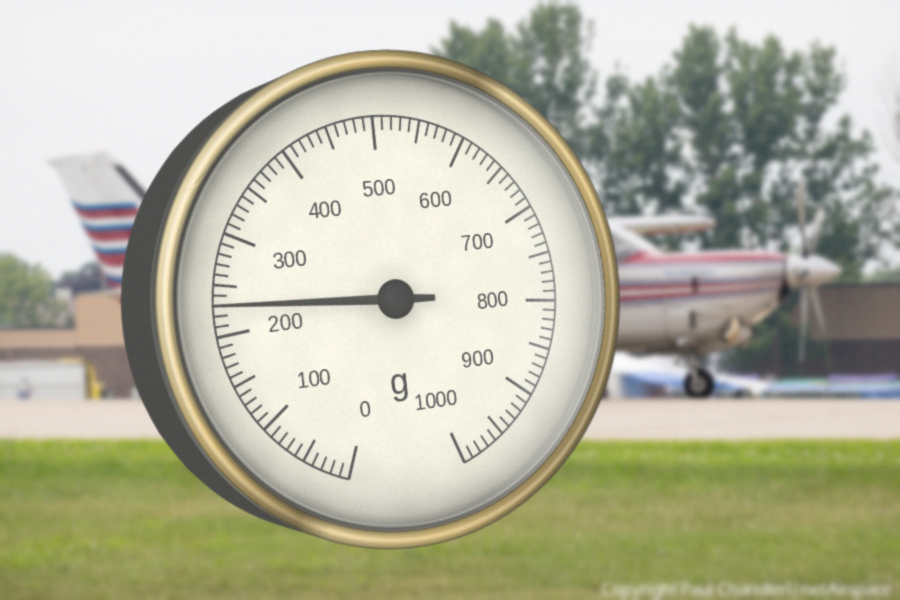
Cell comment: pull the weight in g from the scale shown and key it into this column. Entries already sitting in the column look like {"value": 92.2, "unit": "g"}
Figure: {"value": 230, "unit": "g"}
